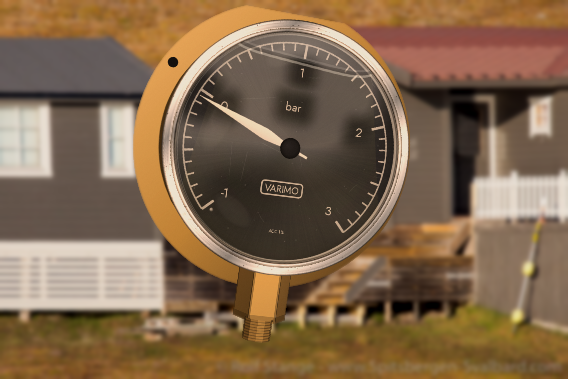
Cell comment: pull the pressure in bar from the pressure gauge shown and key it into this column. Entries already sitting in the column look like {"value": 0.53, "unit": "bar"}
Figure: {"value": -0.05, "unit": "bar"}
